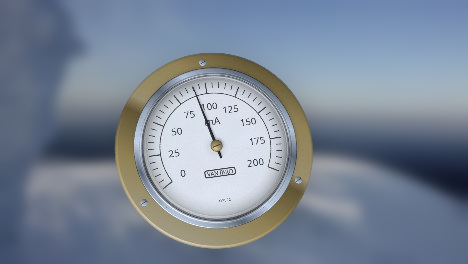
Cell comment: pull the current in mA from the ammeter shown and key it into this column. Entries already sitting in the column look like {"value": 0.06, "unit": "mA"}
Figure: {"value": 90, "unit": "mA"}
